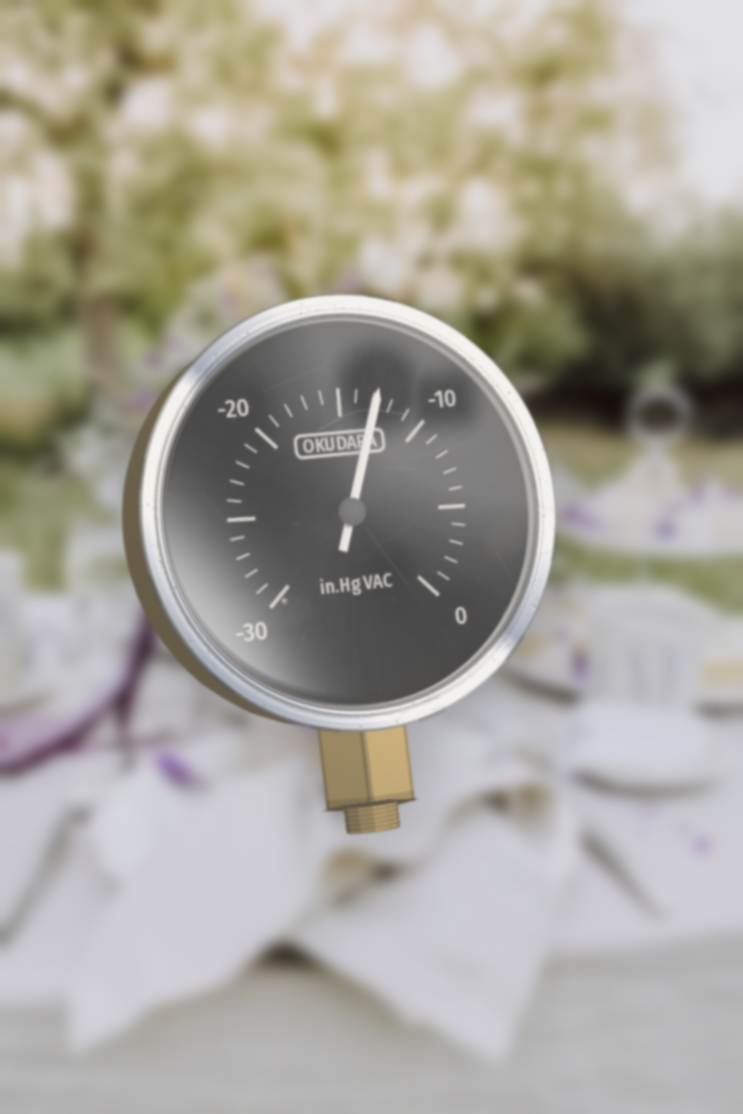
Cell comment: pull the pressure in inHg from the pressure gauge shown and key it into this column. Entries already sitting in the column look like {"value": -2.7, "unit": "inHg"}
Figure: {"value": -13, "unit": "inHg"}
